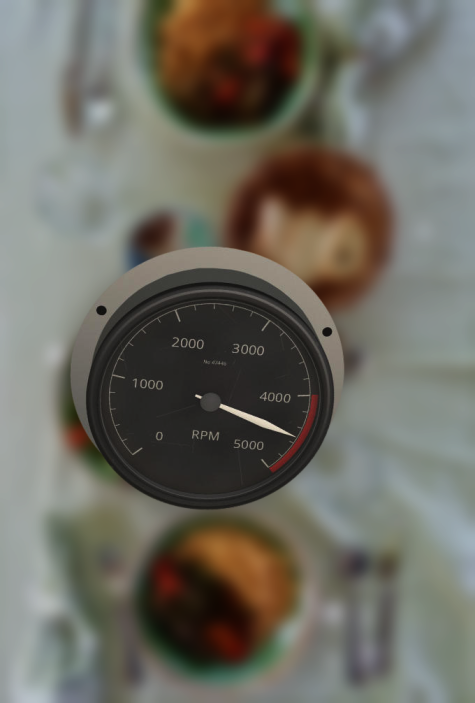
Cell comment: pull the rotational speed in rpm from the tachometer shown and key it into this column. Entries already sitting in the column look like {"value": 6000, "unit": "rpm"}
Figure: {"value": 4500, "unit": "rpm"}
